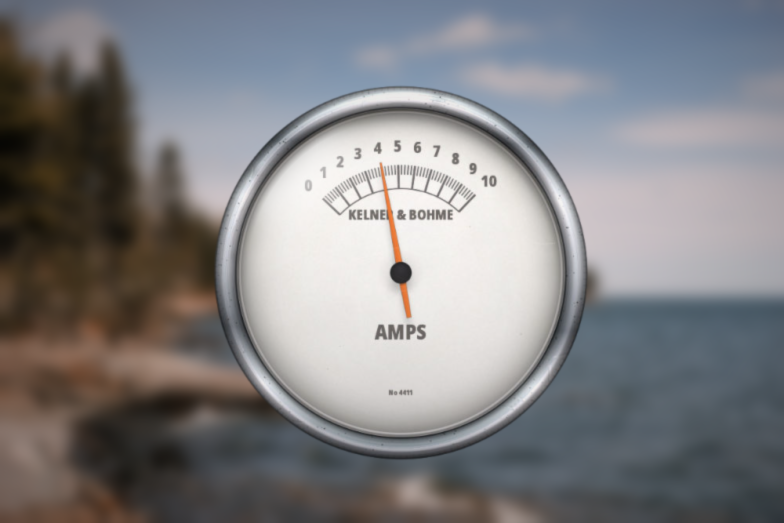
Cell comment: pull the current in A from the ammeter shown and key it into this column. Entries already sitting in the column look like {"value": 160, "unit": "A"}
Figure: {"value": 4, "unit": "A"}
